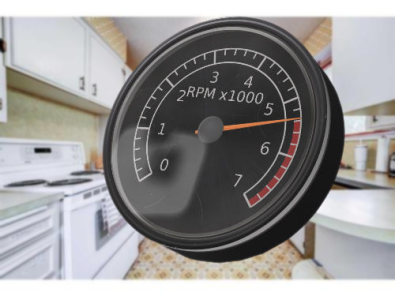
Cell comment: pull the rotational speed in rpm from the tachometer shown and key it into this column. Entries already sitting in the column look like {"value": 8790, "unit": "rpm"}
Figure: {"value": 5400, "unit": "rpm"}
